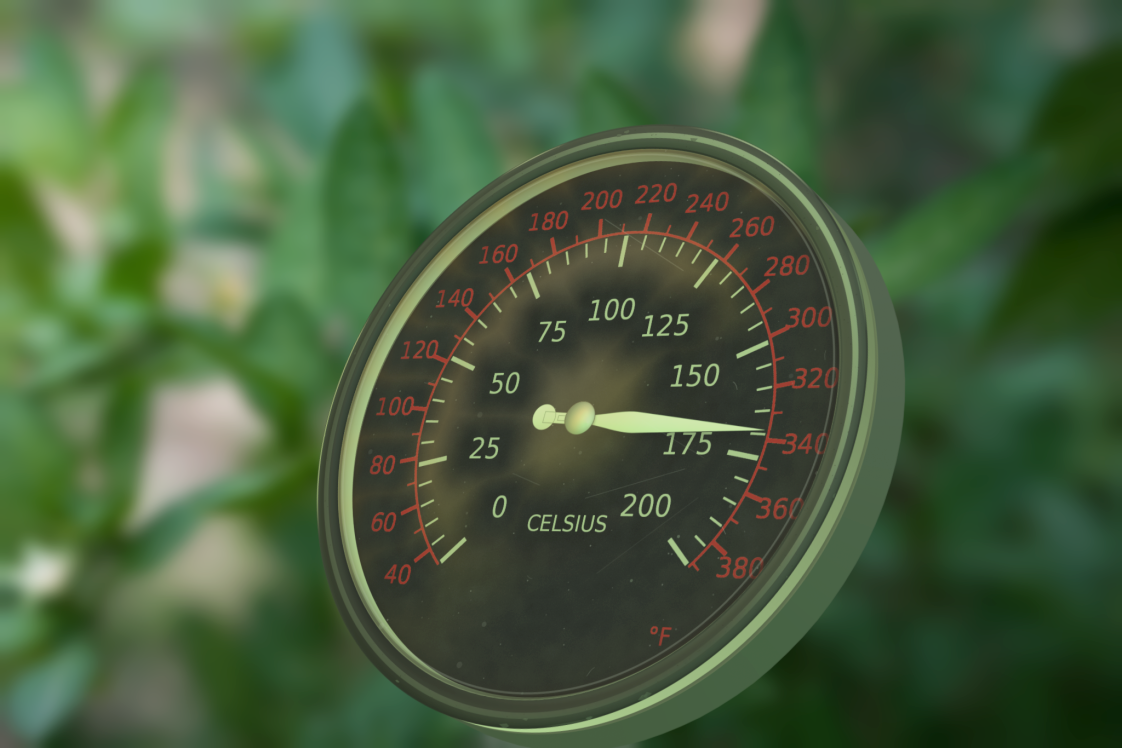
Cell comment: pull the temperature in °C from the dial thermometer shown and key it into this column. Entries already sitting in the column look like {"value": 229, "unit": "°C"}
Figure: {"value": 170, "unit": "°C"}
